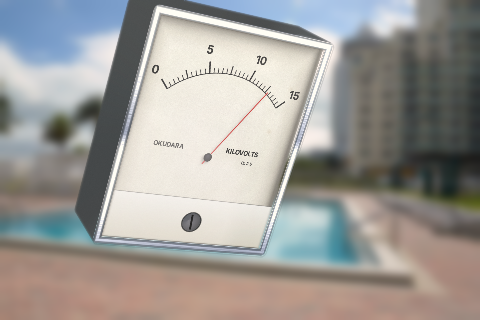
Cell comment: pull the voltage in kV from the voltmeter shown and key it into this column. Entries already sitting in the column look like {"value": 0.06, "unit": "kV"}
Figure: {"value": 12.5, "unit": "kV"}
